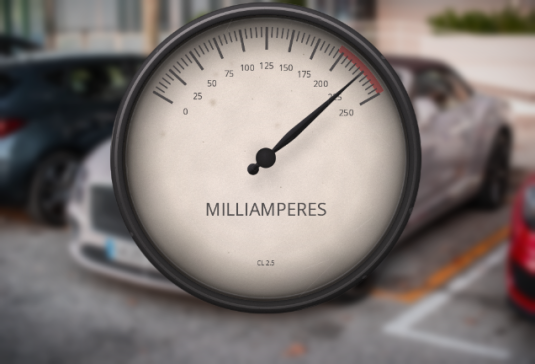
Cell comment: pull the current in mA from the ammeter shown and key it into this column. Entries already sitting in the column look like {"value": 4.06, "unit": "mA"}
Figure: {"value": 225, "unit": "mA"}
